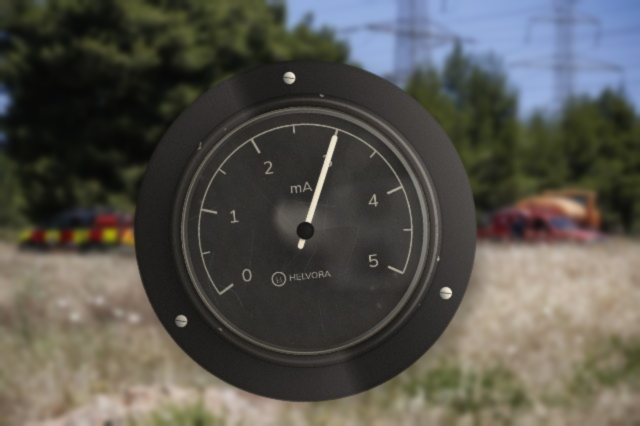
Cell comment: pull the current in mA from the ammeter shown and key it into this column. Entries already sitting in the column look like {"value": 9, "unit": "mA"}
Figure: {"value": 3, "unit": "mA"}
